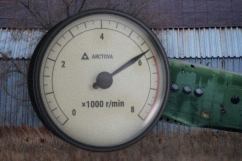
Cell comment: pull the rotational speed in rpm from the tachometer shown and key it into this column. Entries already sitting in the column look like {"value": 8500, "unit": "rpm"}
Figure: {"value": 5750, "unit": "rpm"}
